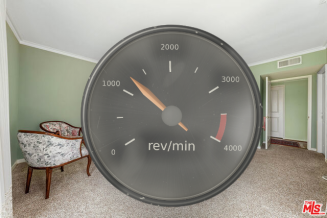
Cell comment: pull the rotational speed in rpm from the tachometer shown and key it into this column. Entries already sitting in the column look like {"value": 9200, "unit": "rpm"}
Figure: {"value": 1250, "unit": "rpm"}
